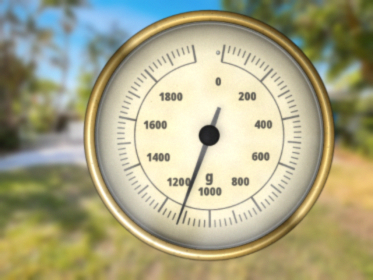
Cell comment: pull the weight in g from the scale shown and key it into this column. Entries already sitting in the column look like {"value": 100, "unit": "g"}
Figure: {"value": 1120, "unit": "g"}
